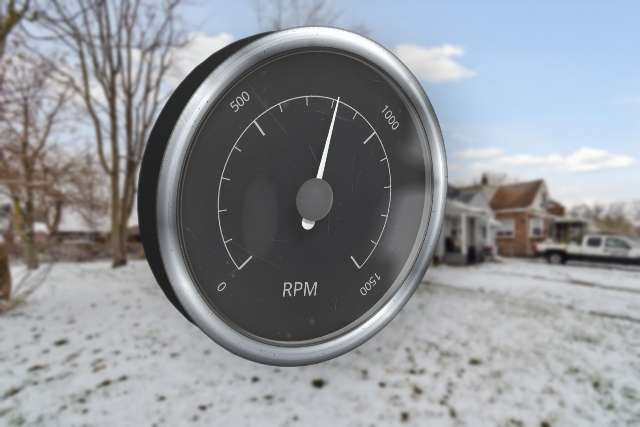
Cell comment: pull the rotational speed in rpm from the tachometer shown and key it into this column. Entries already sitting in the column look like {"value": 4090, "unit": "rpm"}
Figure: {"value": 800, "unit": "rpm"}
